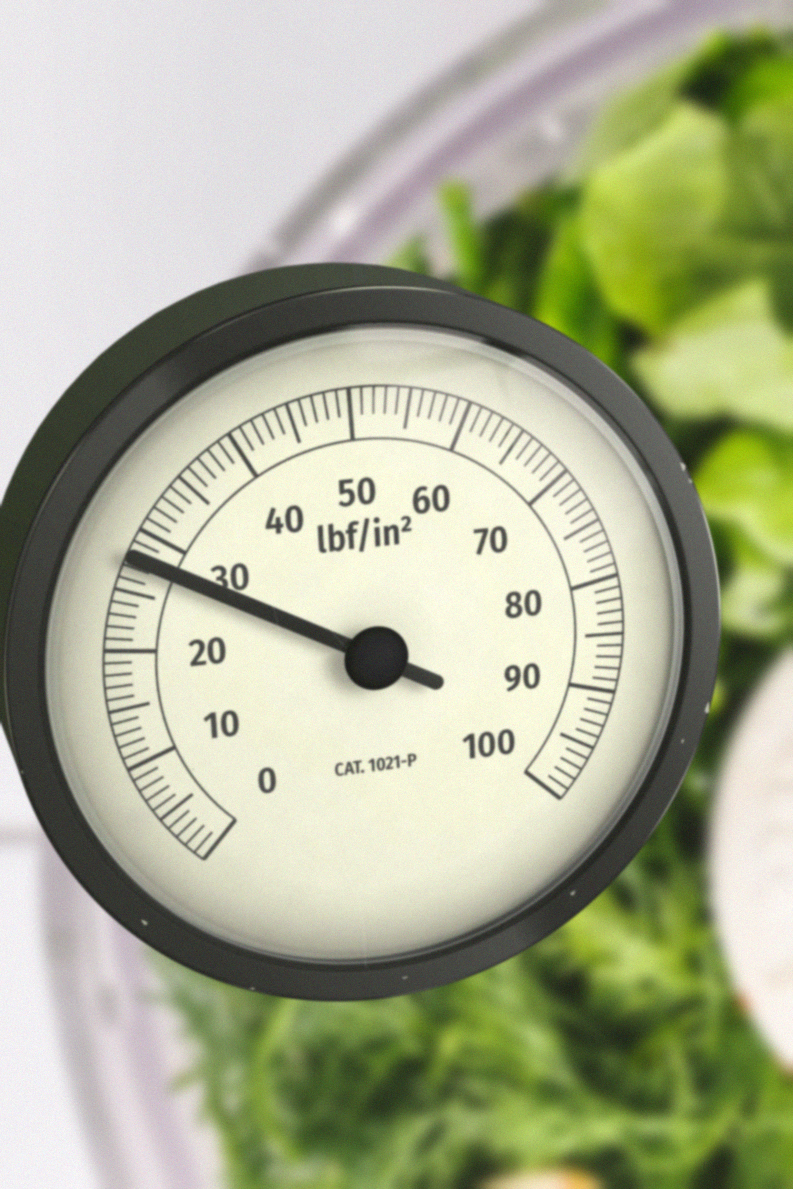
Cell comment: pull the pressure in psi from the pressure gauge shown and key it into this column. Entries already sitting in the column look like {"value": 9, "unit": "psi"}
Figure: {"value": 28, "unit": "psi"}
